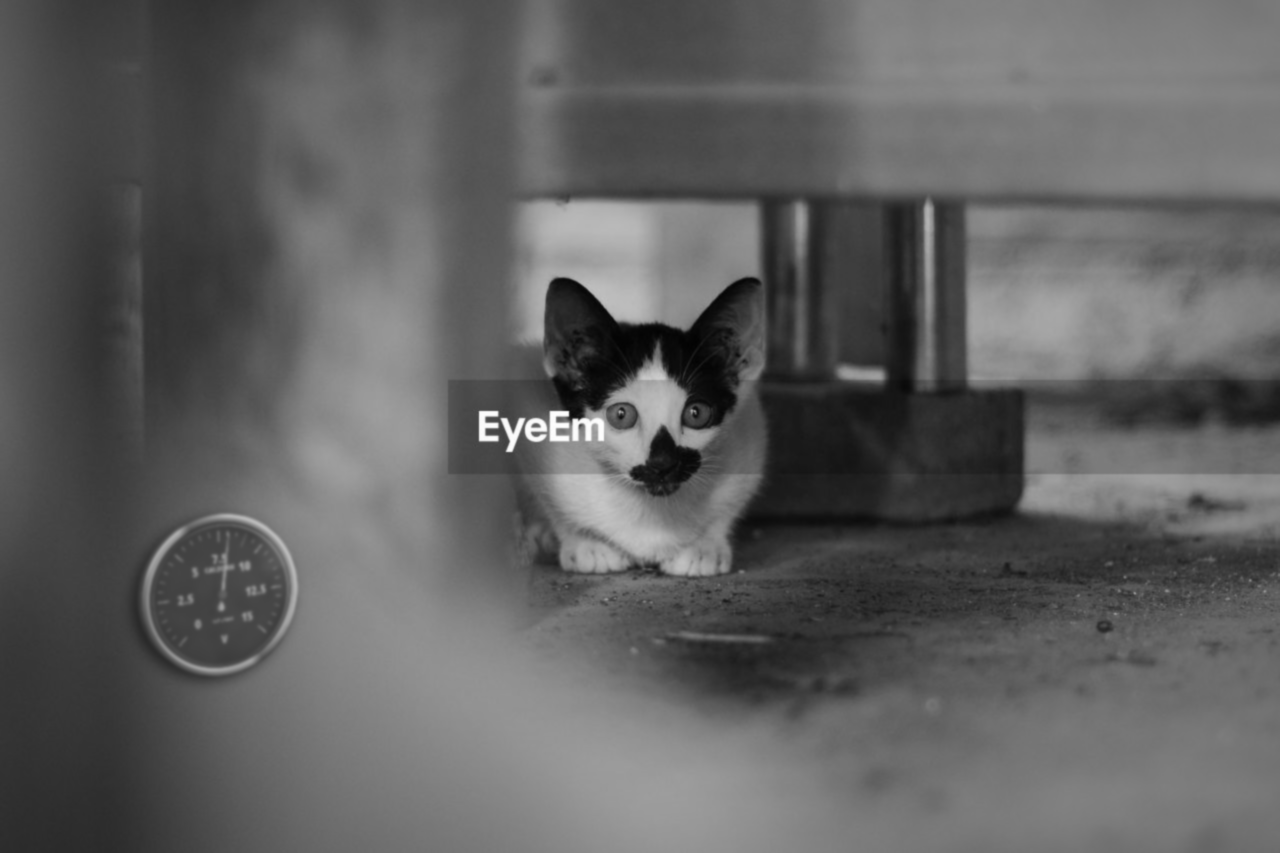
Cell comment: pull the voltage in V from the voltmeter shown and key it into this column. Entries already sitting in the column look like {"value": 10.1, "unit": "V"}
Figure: {"value": 8, "unit": "V"}
